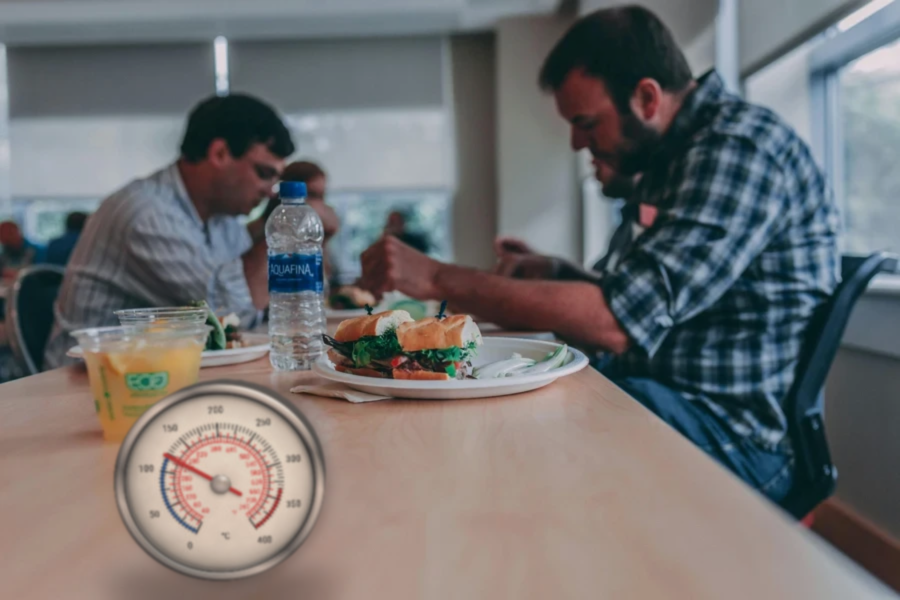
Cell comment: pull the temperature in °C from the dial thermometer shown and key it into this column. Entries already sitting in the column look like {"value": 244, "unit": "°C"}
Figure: {"value": 125, "unit": "°C"}
